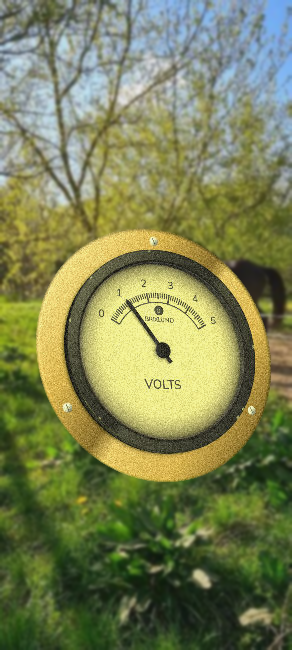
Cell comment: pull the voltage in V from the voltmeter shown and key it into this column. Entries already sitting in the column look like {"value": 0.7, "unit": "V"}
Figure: {"value": 1, "unit": "V"}
